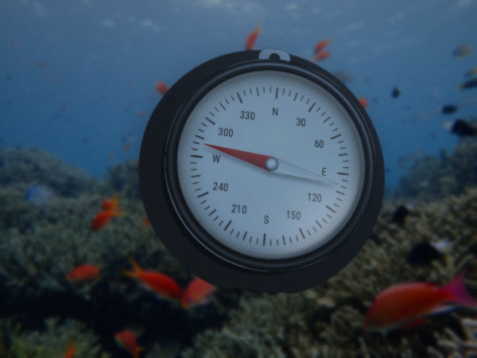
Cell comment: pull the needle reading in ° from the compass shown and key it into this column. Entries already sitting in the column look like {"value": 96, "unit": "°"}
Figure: {"value": 280, "unit": "°"}
